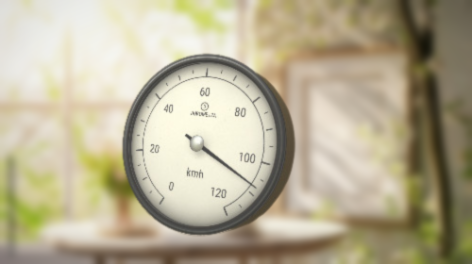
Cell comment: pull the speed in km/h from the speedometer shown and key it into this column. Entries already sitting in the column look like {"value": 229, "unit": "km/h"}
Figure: {"value": 107.5, "unit": "km/h"}
